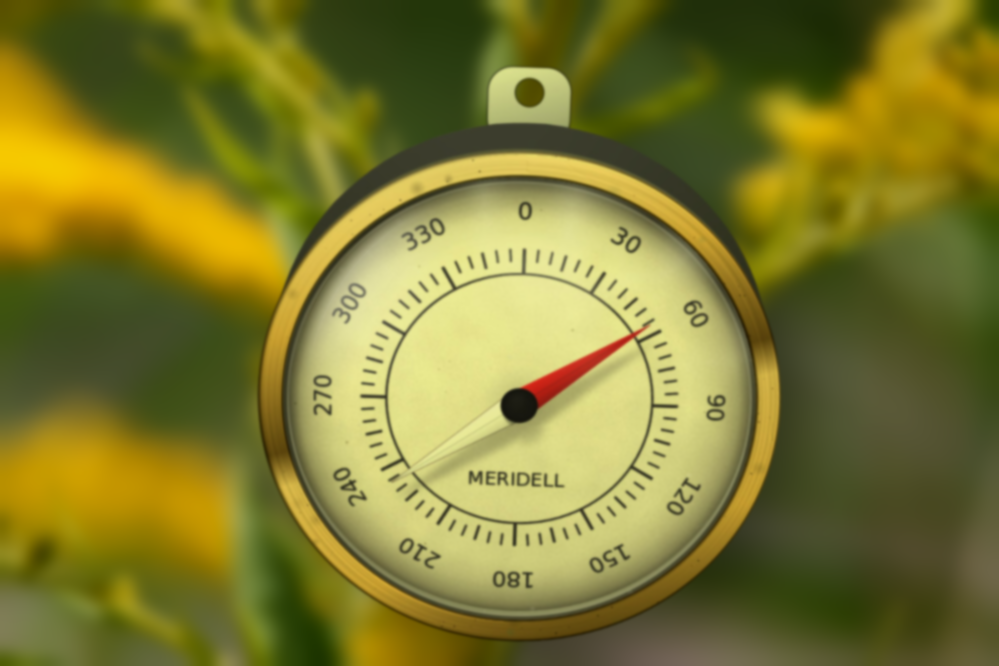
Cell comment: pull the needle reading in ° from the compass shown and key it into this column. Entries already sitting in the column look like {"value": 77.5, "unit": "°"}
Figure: {"value": 55, "unit": "°"}
